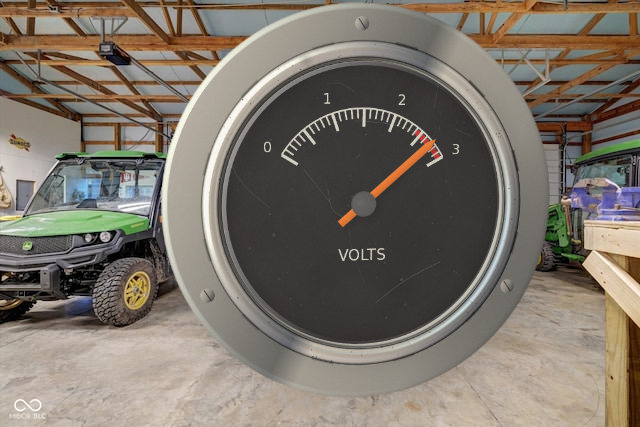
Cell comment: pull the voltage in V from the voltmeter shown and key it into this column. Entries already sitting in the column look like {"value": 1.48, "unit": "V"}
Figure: {"value": 2.7, "unit": "V"}
